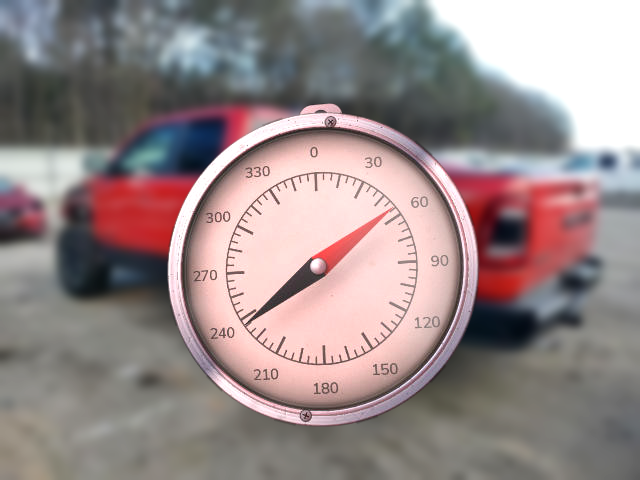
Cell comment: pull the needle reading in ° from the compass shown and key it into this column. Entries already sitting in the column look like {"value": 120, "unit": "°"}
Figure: {"value": 55, "unit": "°"}
